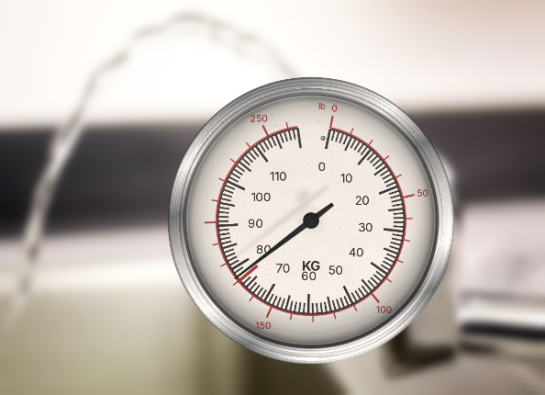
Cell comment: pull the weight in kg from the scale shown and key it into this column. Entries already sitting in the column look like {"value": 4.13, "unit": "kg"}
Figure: {"value": 78, "unit": "kg"}
